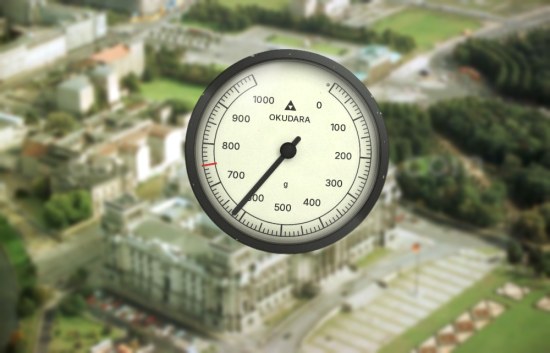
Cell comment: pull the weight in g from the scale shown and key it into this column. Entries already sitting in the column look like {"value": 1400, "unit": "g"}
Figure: {"value": 620, "unit": "g"}
